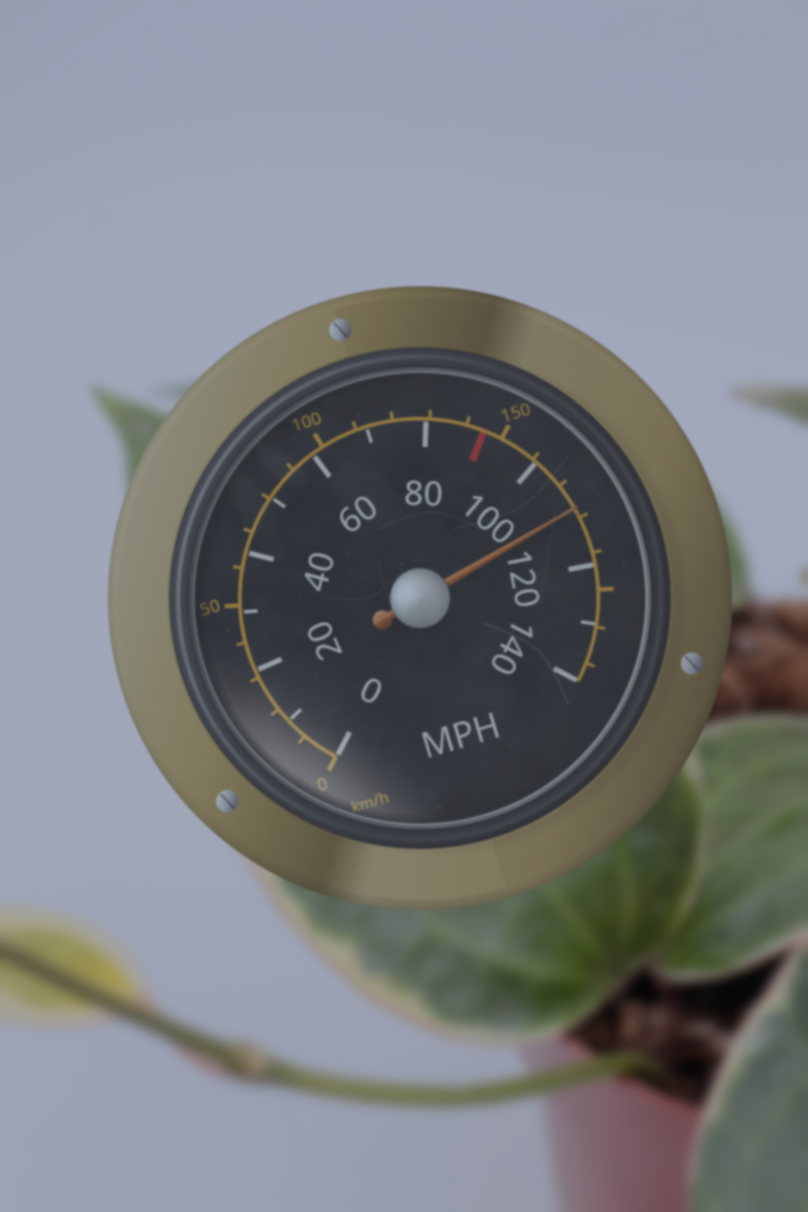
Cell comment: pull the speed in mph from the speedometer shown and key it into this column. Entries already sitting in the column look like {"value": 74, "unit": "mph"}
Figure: {"value": 110, "unit": "mph"}
